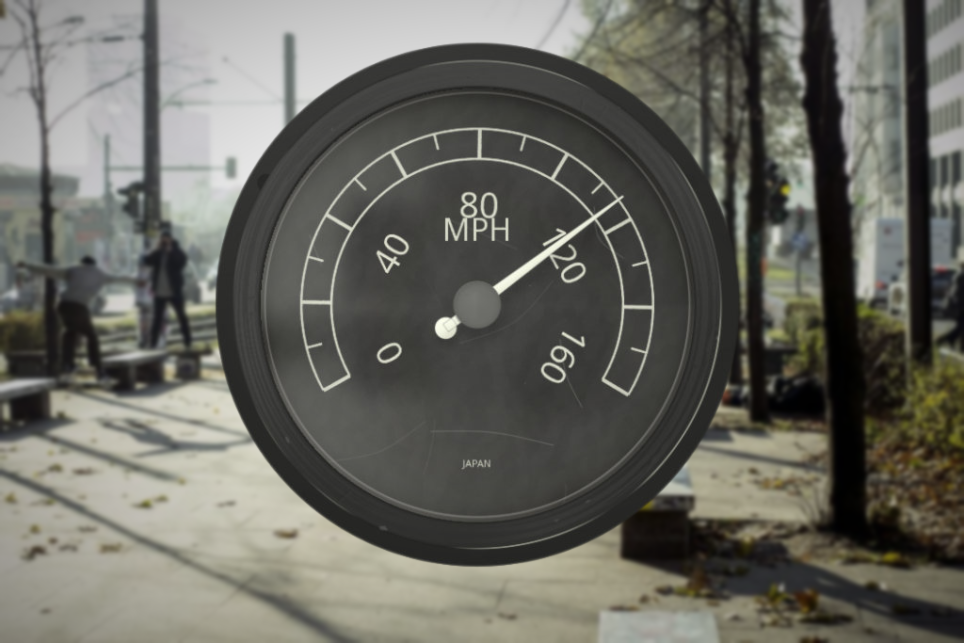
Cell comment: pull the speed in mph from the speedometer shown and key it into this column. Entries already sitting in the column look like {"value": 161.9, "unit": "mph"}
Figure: {"value": 115, "unit": "mph"}
